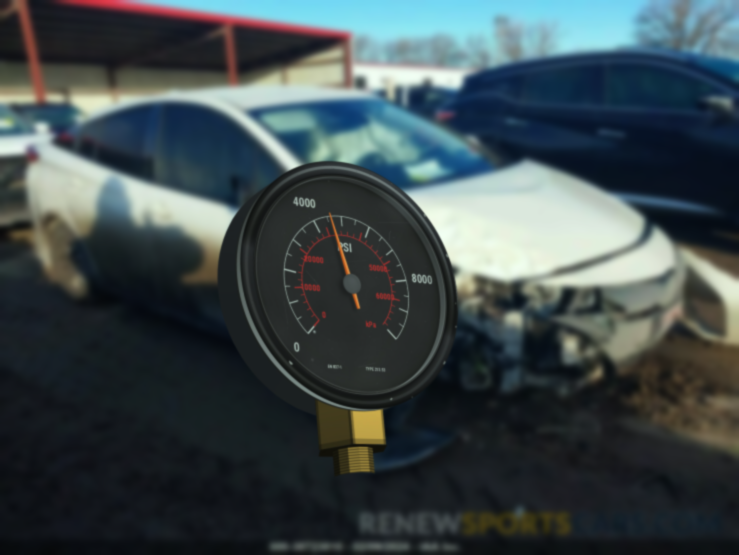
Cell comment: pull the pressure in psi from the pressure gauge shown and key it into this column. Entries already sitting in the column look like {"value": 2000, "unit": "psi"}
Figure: {"value": 4500, "unit": "psi"}
